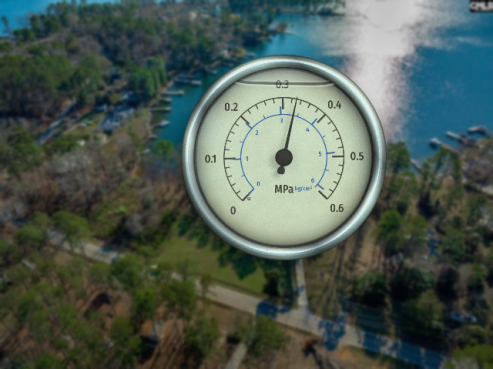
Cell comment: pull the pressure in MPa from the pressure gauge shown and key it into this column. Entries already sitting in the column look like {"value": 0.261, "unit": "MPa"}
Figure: {"value": 0.33, "unit": "MPa"}
